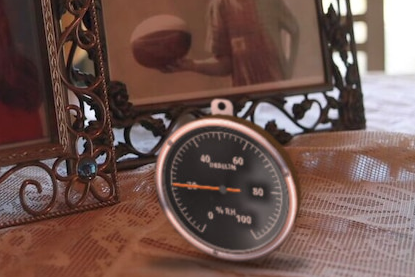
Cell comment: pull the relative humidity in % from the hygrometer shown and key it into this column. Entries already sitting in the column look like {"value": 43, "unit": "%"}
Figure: {"value": 20, "unit": "%"}
